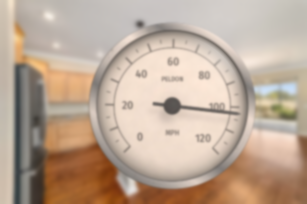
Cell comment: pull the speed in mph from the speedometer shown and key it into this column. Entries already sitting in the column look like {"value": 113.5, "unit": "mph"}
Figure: {"value": 102.5, "unit": "mph"}
